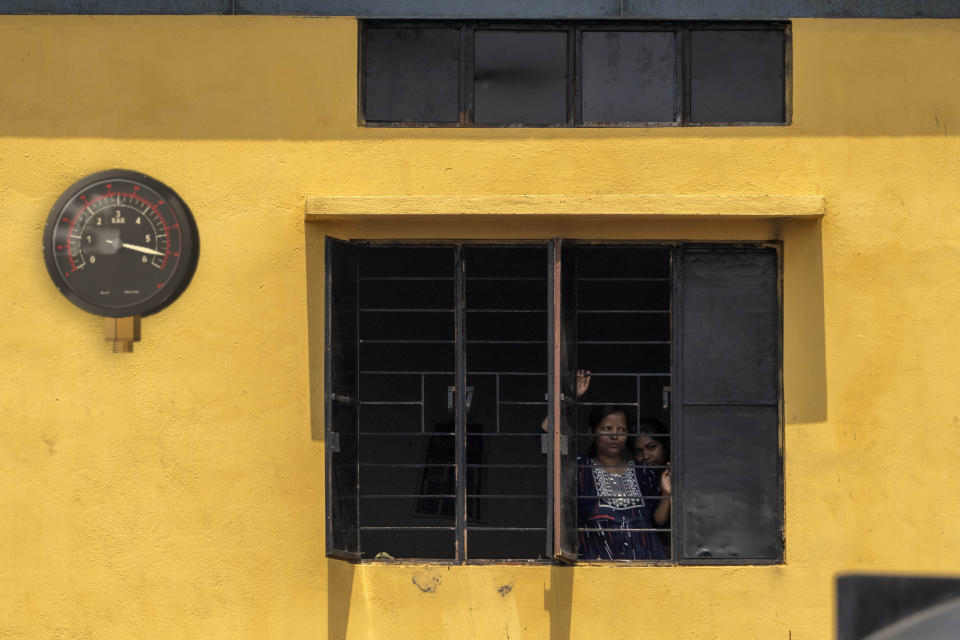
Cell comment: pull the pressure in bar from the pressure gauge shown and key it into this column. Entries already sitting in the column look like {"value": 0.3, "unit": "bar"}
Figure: {"value": 5.6, "unit": "bar"}
